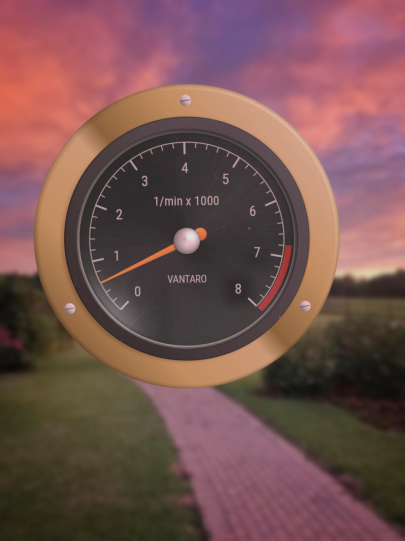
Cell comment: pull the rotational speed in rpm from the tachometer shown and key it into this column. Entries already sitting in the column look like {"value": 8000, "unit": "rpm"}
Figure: {"value": 600, "unit": "rpm"}
